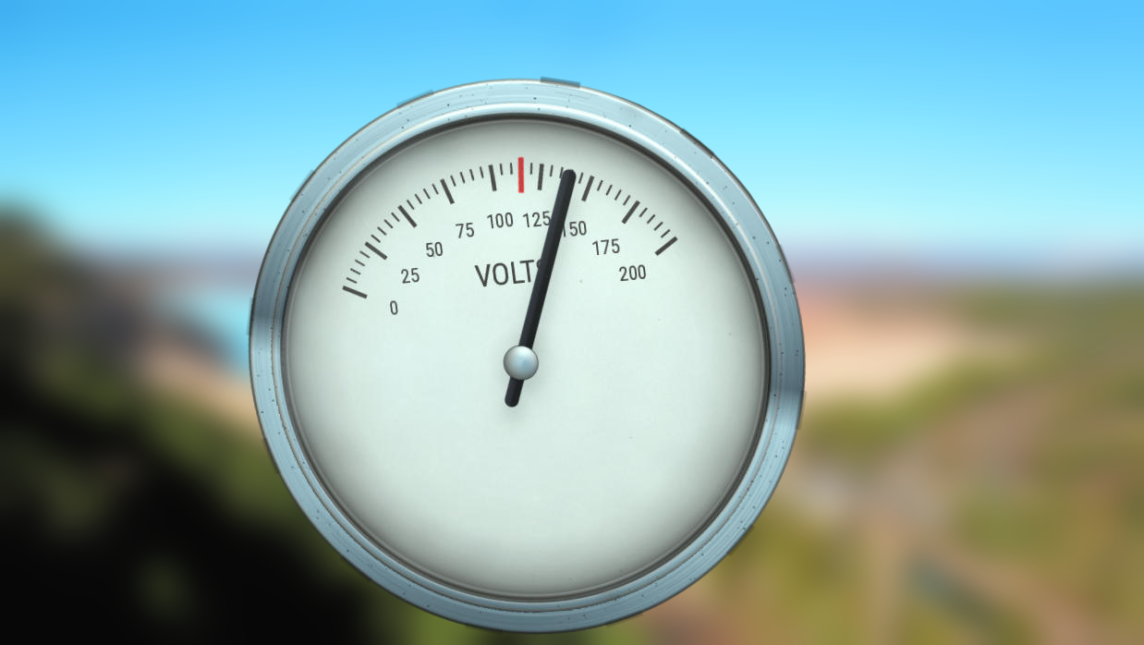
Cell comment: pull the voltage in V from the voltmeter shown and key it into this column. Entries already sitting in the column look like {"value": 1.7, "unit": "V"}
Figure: {"value": 140, "unit": "V"}
